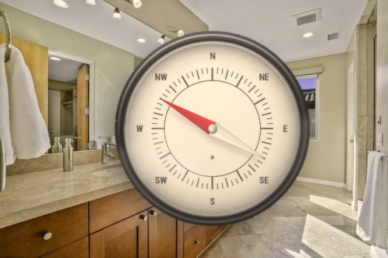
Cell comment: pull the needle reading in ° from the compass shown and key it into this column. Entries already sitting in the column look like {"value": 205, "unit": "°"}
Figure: {"value": 300, "unit": "°"}
